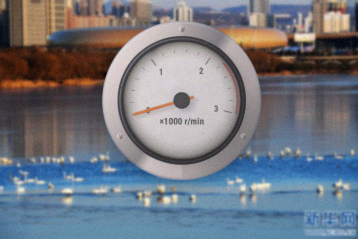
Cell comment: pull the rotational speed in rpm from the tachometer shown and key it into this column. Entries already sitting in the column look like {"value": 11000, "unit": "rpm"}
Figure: {"value": 0, "unit": "rpm"}
